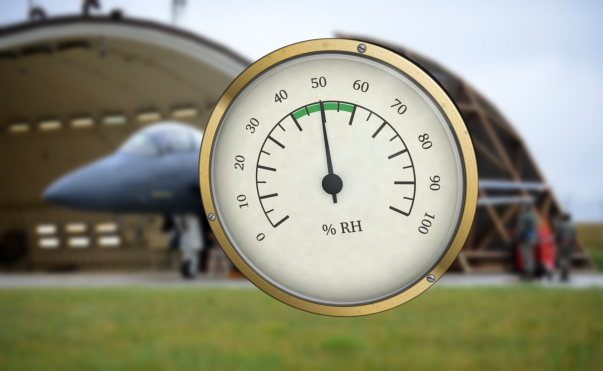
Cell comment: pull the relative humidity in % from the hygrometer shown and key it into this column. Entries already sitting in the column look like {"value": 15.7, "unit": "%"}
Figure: {"value": 50, "unit": "%"}
